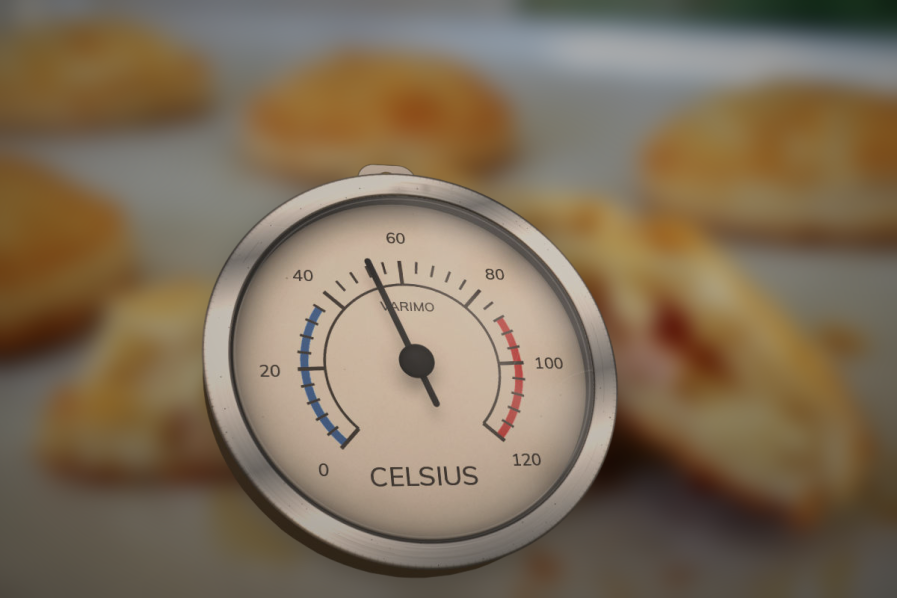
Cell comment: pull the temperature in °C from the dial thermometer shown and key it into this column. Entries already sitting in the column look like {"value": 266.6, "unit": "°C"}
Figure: {"value": 52, "unit": "°C"}
